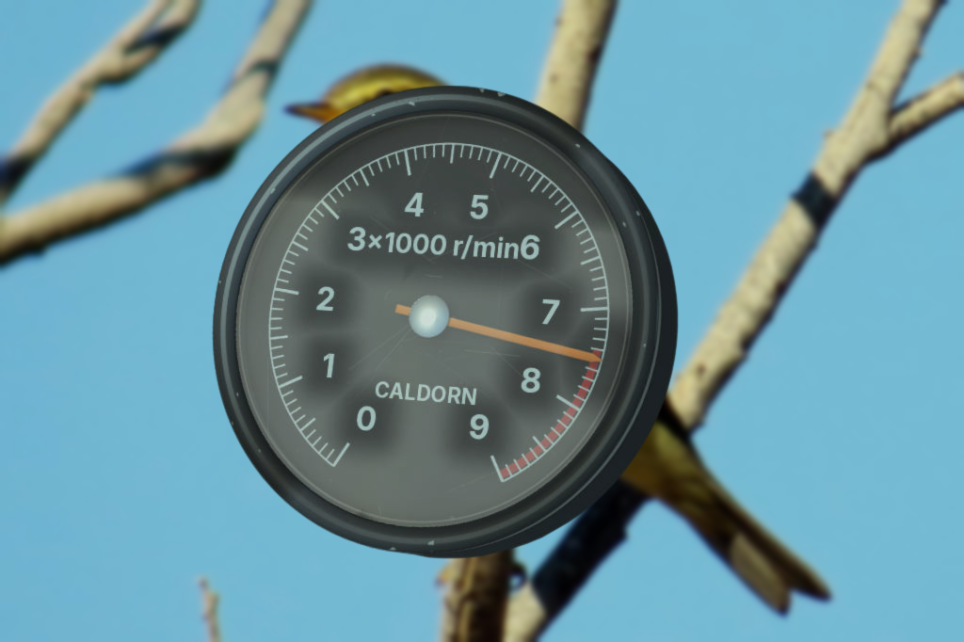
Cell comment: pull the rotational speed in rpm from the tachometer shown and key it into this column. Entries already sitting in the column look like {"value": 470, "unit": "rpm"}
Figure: {"value": 7500, "unit": "rpm"}
